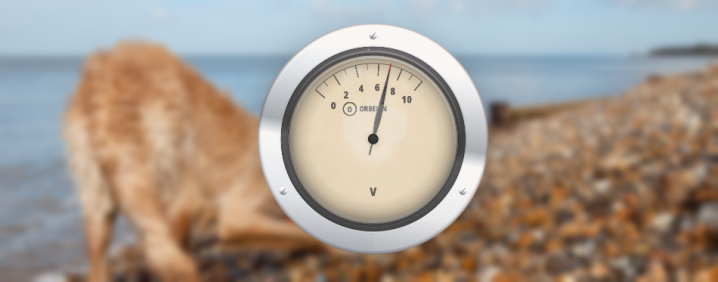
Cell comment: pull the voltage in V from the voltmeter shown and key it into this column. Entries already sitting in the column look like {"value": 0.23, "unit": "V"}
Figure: {"value": 7, "unit": "V"}
